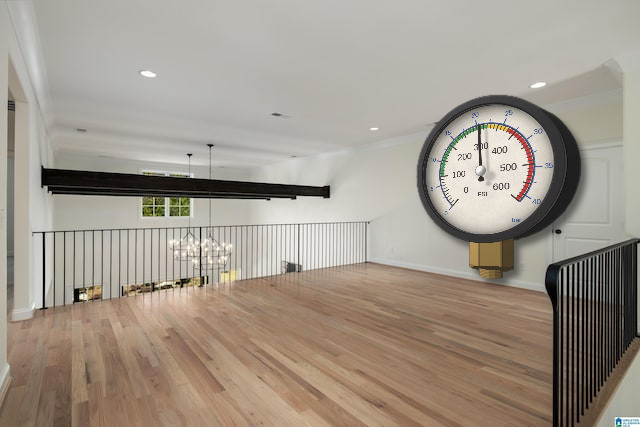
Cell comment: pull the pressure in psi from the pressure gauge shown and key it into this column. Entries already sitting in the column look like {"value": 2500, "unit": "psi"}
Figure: {"value": 300, "unit": "psi"}
